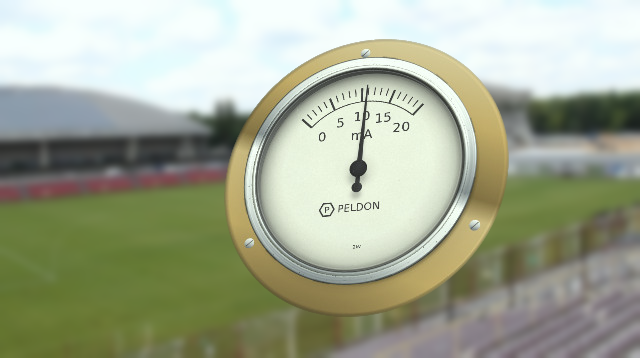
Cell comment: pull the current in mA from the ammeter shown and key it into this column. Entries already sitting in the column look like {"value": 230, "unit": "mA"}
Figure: {"value": 11, "unit": "mA"}
